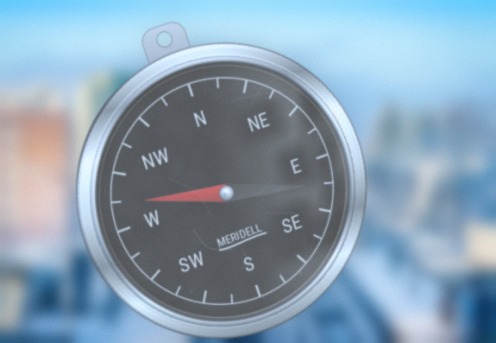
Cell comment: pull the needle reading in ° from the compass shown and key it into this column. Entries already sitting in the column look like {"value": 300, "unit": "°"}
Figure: {"value": 285, "unit": "°"}
